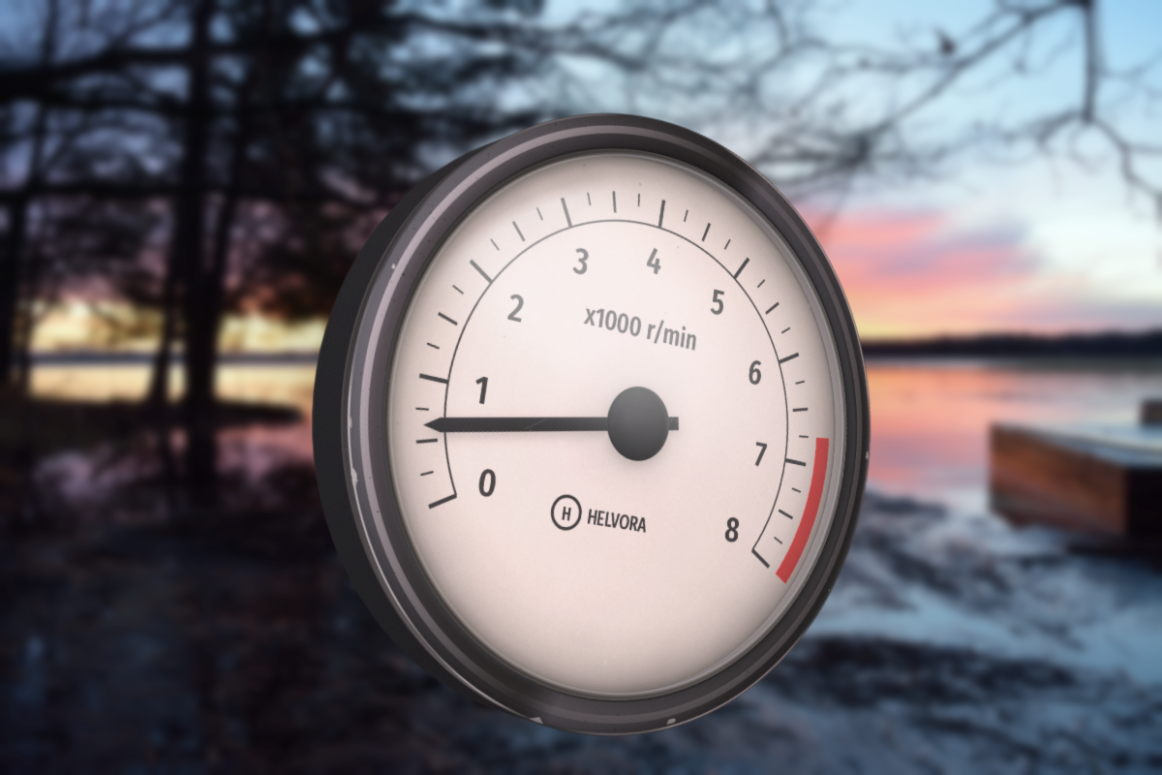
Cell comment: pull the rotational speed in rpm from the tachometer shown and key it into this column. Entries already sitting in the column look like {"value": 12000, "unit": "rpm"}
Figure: {"value": 625, "unit": "rpm"}
